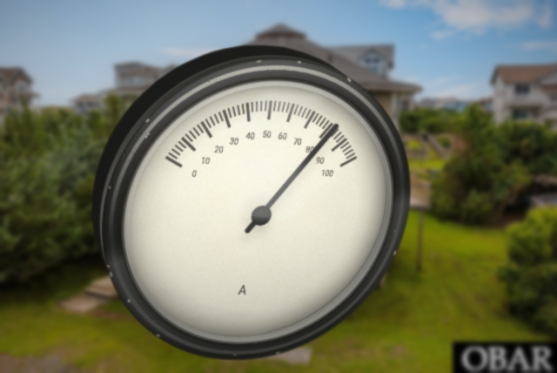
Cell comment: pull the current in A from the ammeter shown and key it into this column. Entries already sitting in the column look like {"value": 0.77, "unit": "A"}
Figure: {"value": 80, "unit": "A"}
